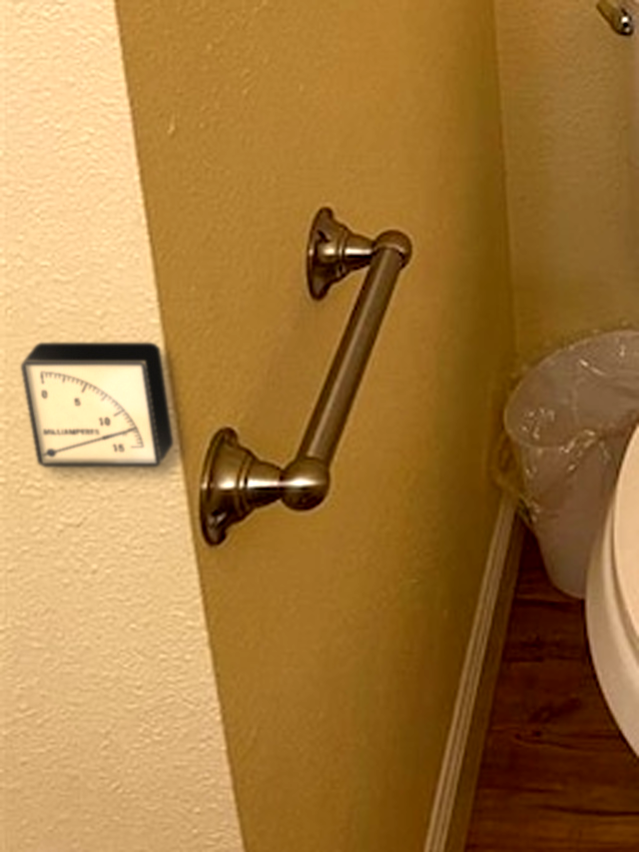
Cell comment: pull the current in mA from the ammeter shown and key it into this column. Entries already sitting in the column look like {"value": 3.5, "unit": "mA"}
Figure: {"value": 12.5, "unit": "mA"}
